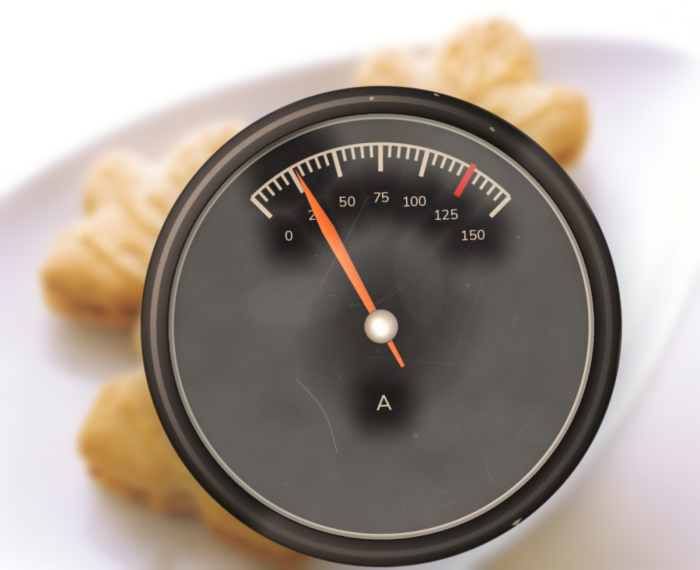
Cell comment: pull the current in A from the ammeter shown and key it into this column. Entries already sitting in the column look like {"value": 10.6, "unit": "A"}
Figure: {"value": 27.5, "unit": "A"}
